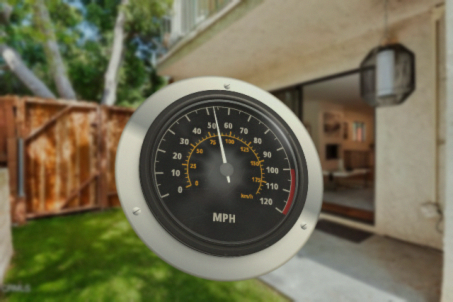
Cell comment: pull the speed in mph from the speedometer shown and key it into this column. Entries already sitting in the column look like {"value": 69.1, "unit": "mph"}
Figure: {"value": 52.5, "unit": "mph"}
